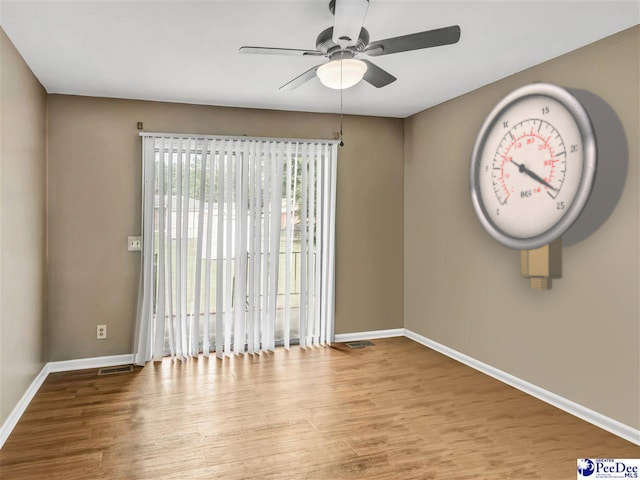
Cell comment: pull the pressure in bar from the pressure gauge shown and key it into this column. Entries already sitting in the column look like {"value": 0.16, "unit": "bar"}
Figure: {"value": 24, "unit": "bar"}
